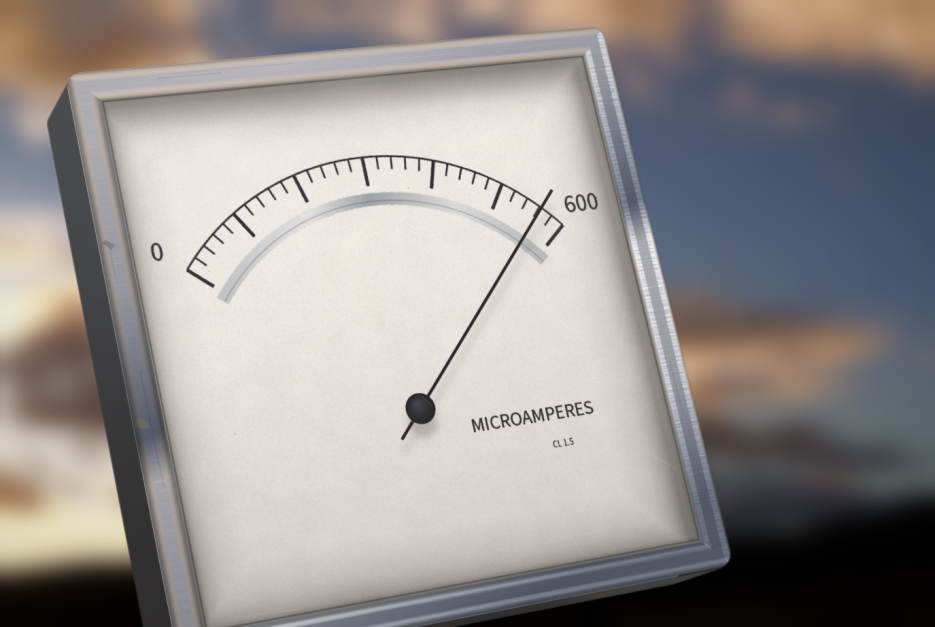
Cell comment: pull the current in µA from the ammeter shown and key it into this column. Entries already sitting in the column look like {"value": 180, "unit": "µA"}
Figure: {"value": 560, "unit": "µA"}
